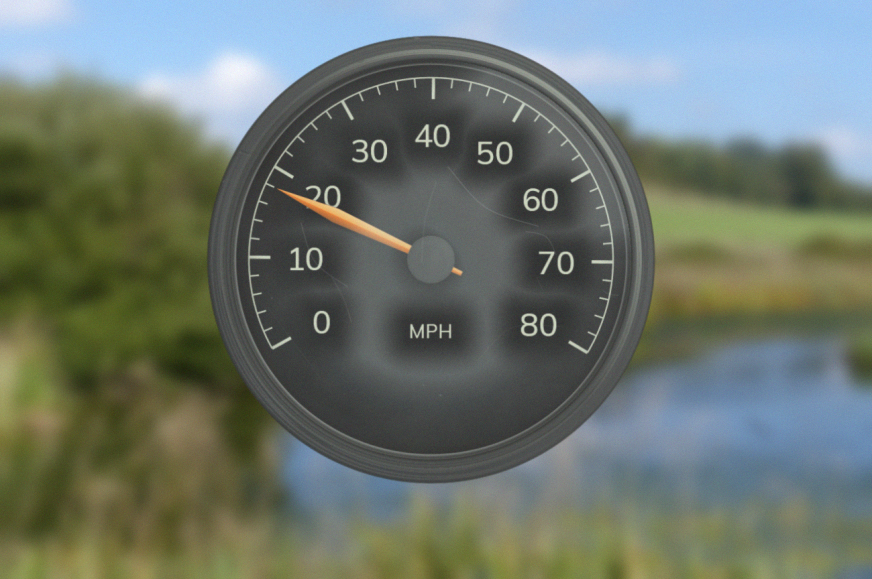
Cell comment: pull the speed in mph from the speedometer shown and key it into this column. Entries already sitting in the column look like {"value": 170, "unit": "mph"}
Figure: {"value": 18, "unit": "mph"}
